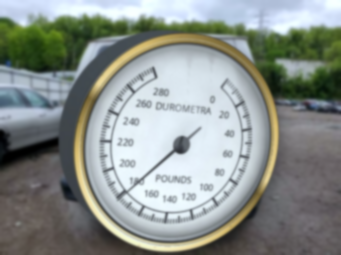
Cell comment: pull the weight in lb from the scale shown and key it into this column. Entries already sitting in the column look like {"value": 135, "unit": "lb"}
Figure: {"value": 180, "unit": "lb"}
